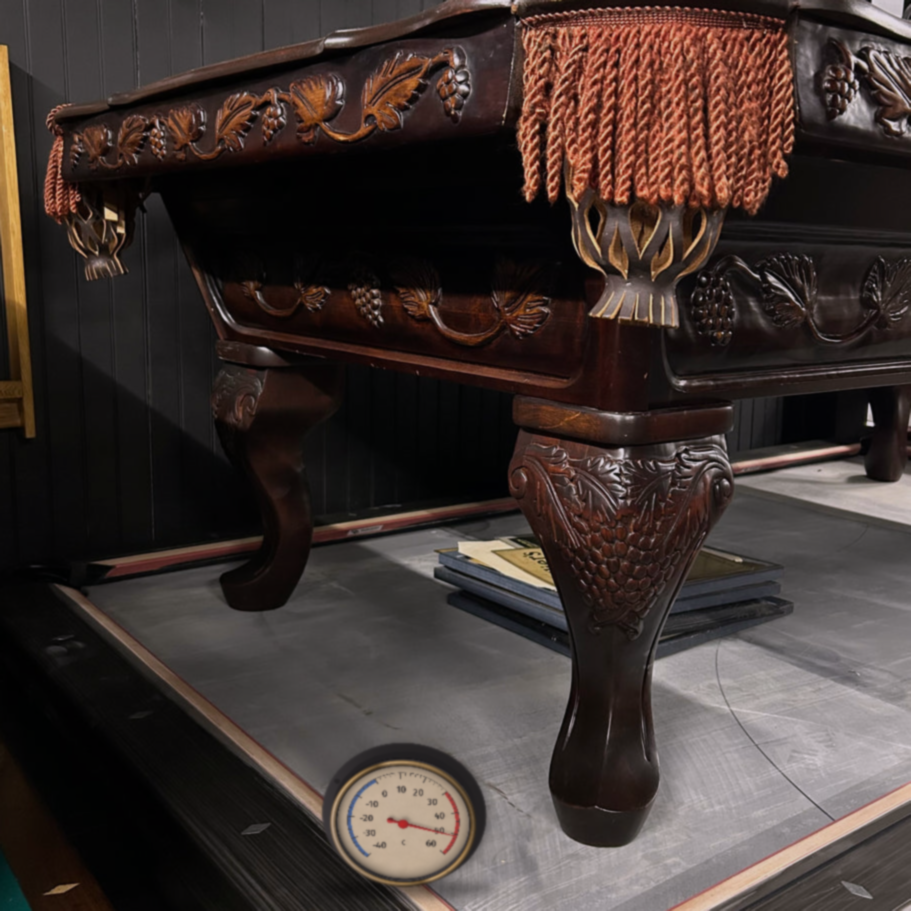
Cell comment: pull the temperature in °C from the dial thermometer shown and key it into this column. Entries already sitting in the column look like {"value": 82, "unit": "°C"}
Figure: {"value": 50, "unit": "°C"}
